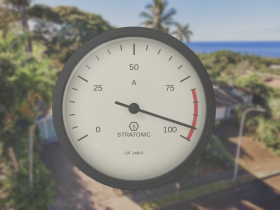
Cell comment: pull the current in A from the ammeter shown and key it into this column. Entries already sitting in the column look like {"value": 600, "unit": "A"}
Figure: {"value": 95, "unit": "A"}
